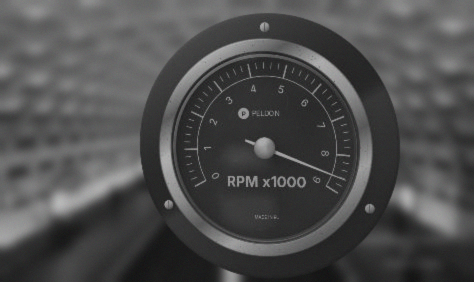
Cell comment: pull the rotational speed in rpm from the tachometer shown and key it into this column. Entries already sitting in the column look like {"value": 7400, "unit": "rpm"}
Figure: {"value": 8600, "unit": "rpm"}
